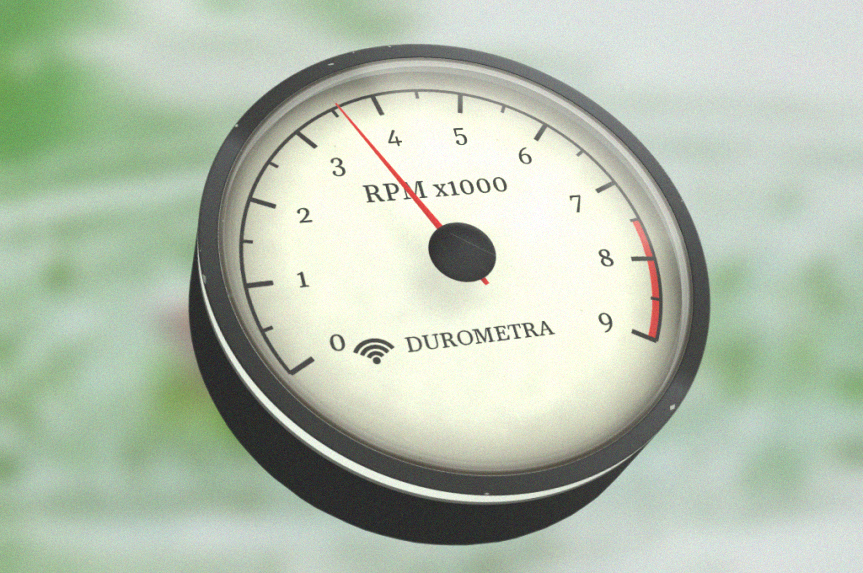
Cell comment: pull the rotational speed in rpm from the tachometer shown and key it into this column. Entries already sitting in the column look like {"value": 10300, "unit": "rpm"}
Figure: {"value": 3500, "unit": "rpm"}
